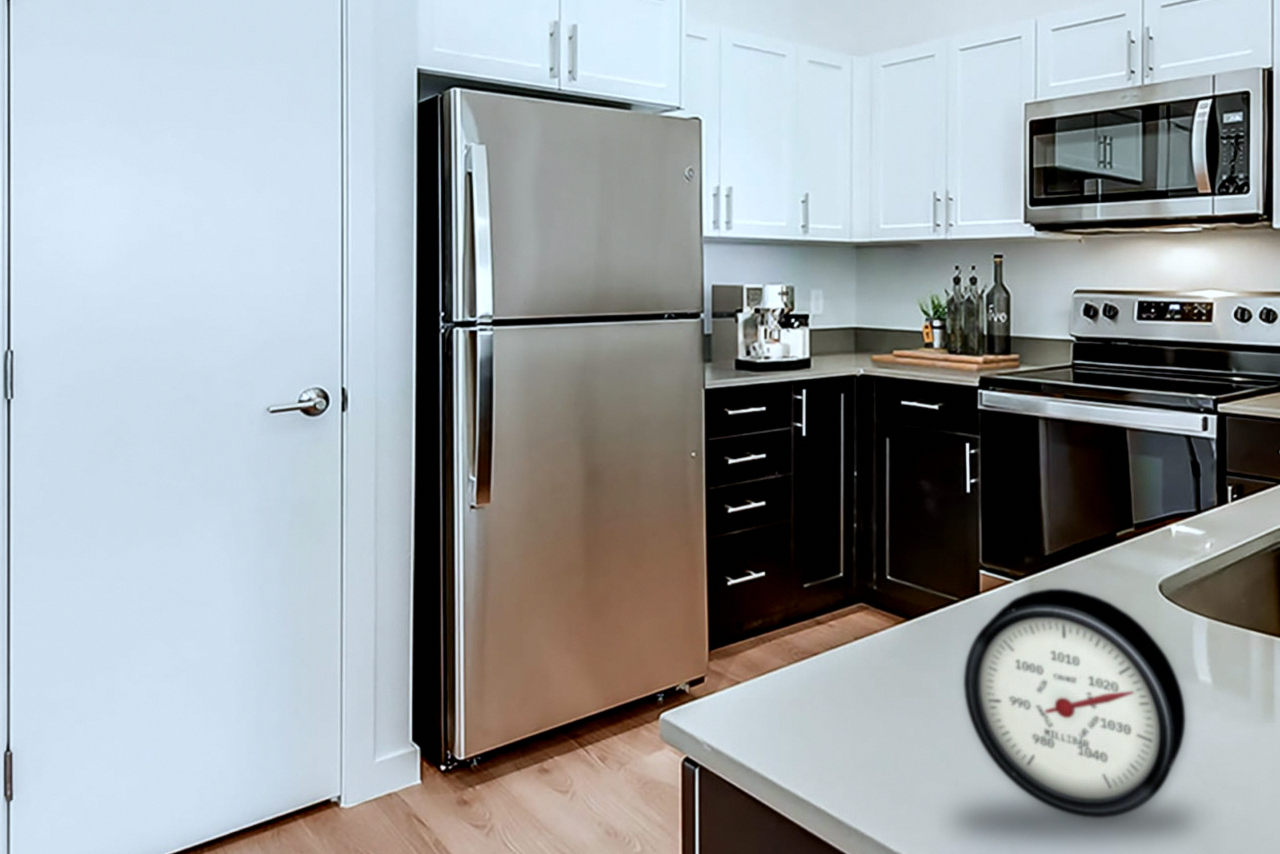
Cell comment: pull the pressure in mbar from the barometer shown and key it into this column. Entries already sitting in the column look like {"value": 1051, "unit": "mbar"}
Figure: {"value": 1023, "unit": "mbar"}
